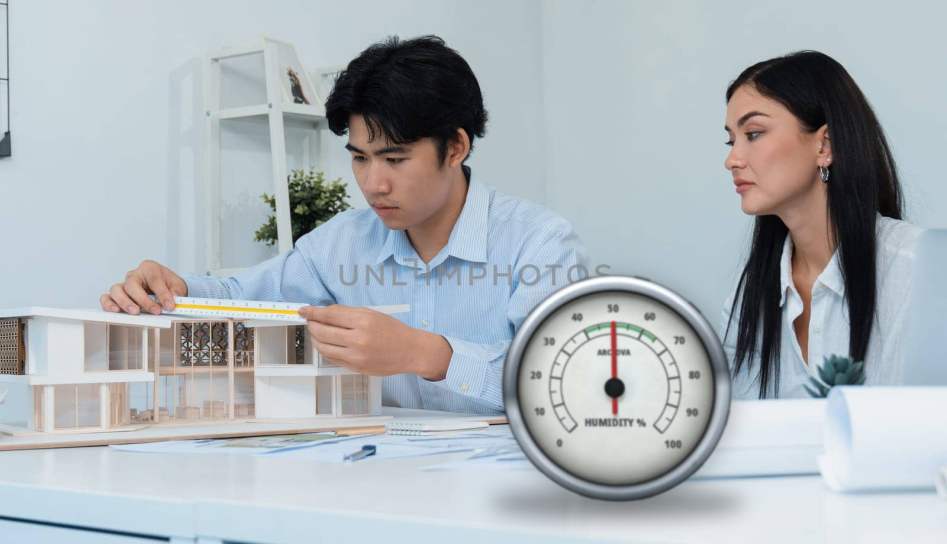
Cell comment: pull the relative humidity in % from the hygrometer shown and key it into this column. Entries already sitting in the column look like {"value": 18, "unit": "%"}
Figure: {"value": 50, "unit": "%"}
